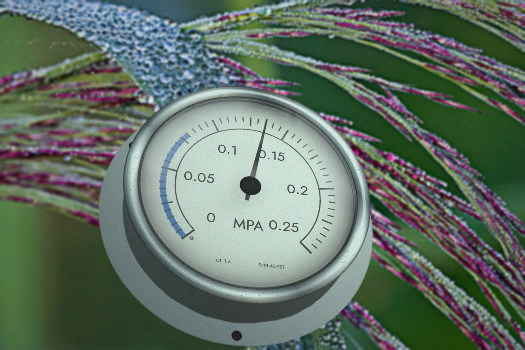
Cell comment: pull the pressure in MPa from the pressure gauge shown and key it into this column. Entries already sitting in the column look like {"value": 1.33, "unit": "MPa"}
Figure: {"value": 0.135, "unit": "MPa"}
